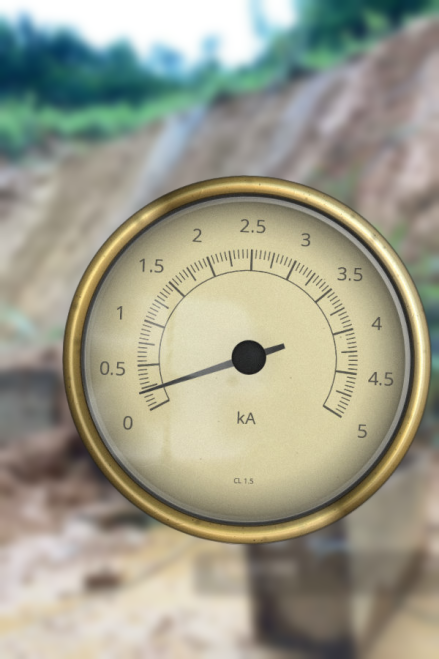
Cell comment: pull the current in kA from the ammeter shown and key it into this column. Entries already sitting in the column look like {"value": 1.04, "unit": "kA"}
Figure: {"value": 0.2, "unit": "kA"}
